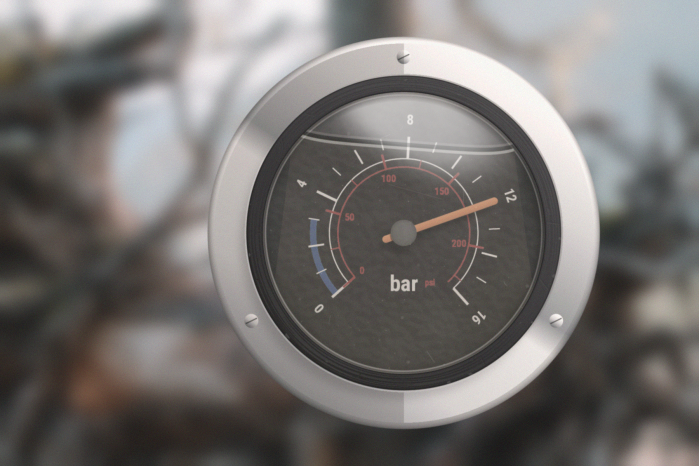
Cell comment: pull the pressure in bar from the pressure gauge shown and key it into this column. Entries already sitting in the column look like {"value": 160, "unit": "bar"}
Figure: {"value": 12, "unit": "bar"}
